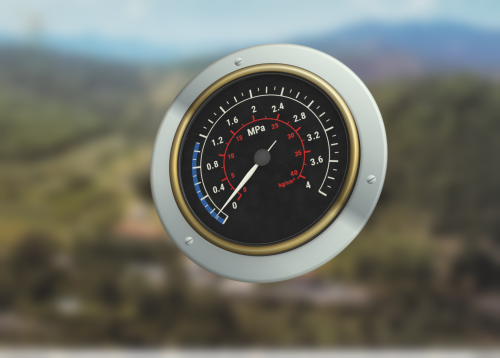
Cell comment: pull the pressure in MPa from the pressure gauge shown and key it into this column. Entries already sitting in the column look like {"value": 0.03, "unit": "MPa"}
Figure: {"value": 0.1, "unit": "MPa"}
